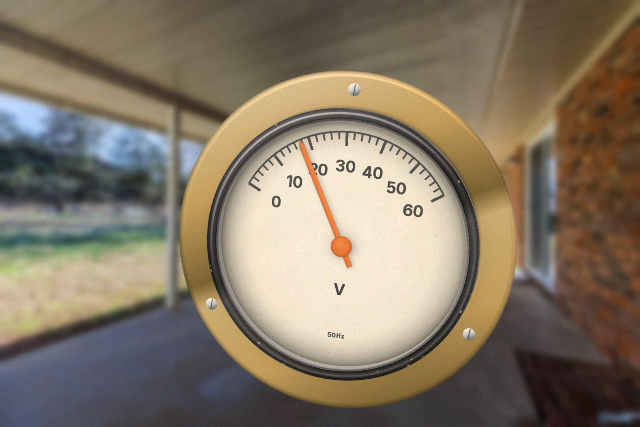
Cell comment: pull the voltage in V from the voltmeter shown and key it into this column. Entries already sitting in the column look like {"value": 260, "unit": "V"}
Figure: {"value": 18, "unit": "V"}
